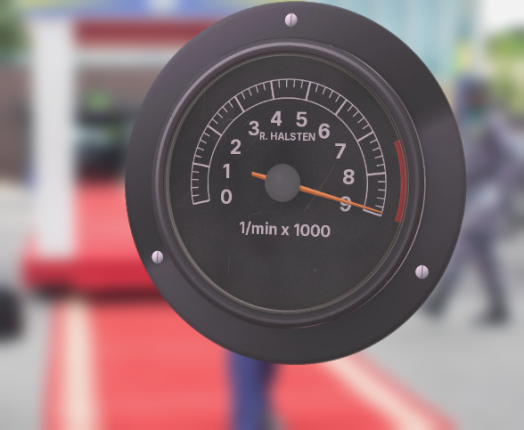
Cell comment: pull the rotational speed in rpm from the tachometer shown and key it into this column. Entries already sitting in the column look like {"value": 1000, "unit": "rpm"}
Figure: {"value": 8900, "unit": "rpm"}
